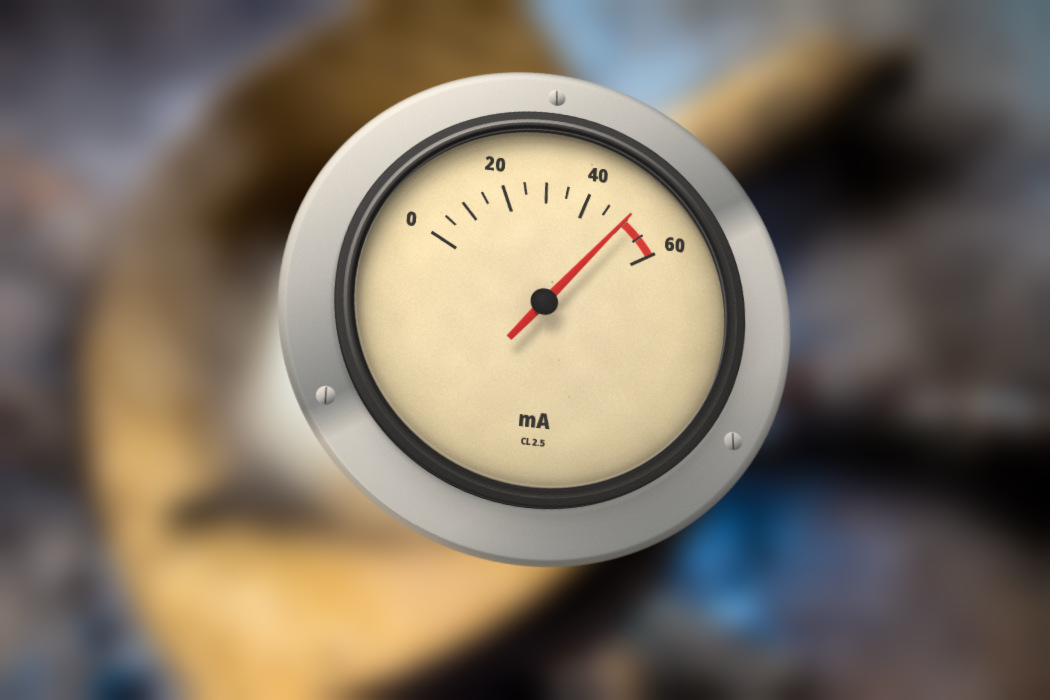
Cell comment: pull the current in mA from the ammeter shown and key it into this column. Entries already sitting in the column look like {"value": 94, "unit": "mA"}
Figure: {"value": 50, "unit": "mA"}
